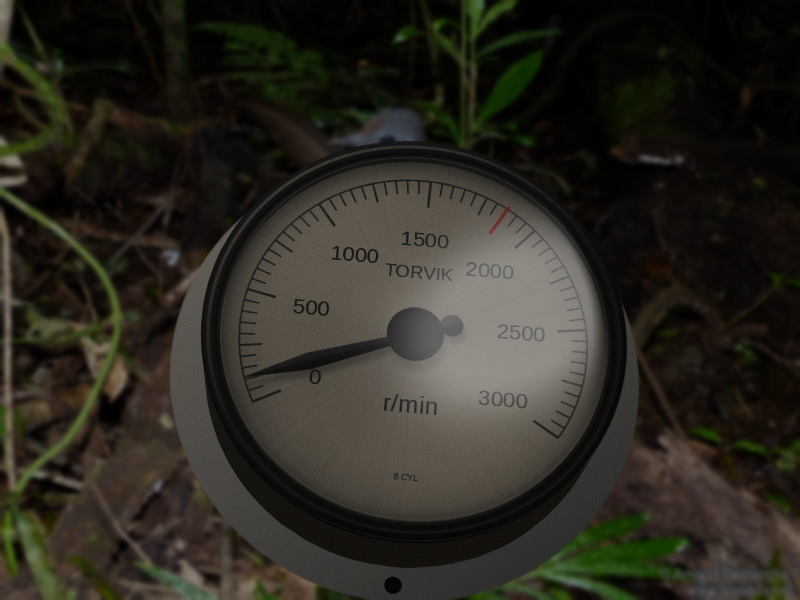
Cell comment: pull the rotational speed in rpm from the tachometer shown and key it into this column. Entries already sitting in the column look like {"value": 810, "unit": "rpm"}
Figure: {"value": 100, "unit": "rpm"}
